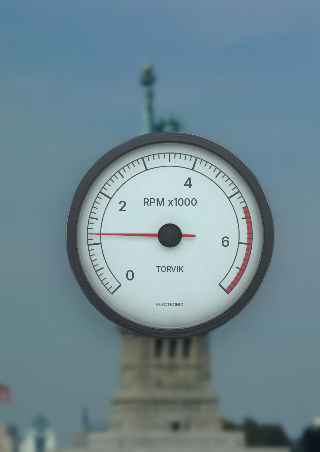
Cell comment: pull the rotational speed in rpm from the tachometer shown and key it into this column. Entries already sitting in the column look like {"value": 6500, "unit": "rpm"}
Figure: {"value": 1200, "unit": "rpm"}
